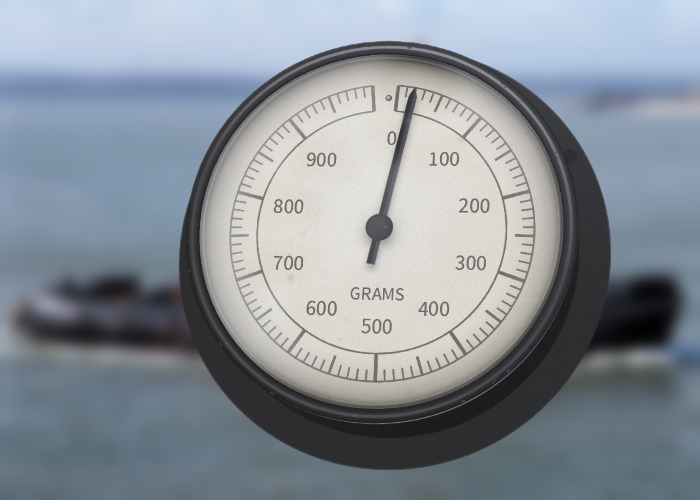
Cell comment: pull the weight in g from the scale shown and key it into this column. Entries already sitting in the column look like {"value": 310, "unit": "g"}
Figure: {"value": 20, "unit": "g"}
